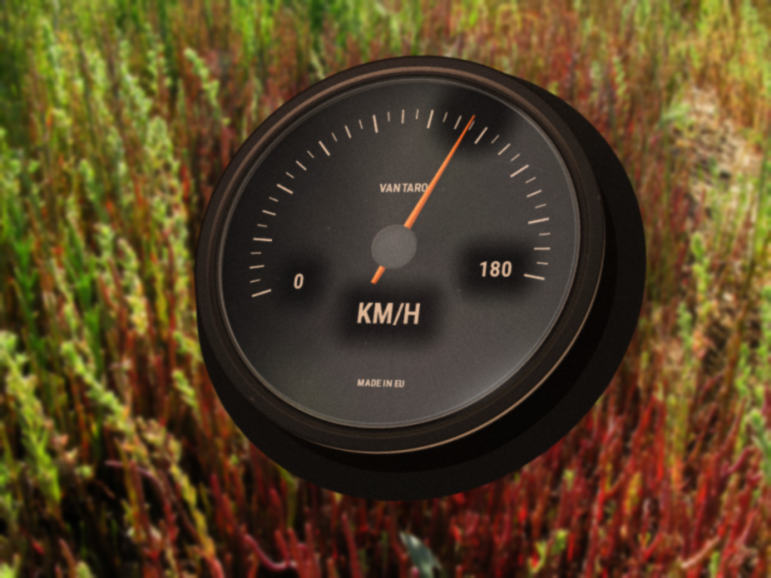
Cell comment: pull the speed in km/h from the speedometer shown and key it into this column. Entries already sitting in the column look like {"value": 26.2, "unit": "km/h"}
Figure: {"value": 115, "unit": "km/h"}
